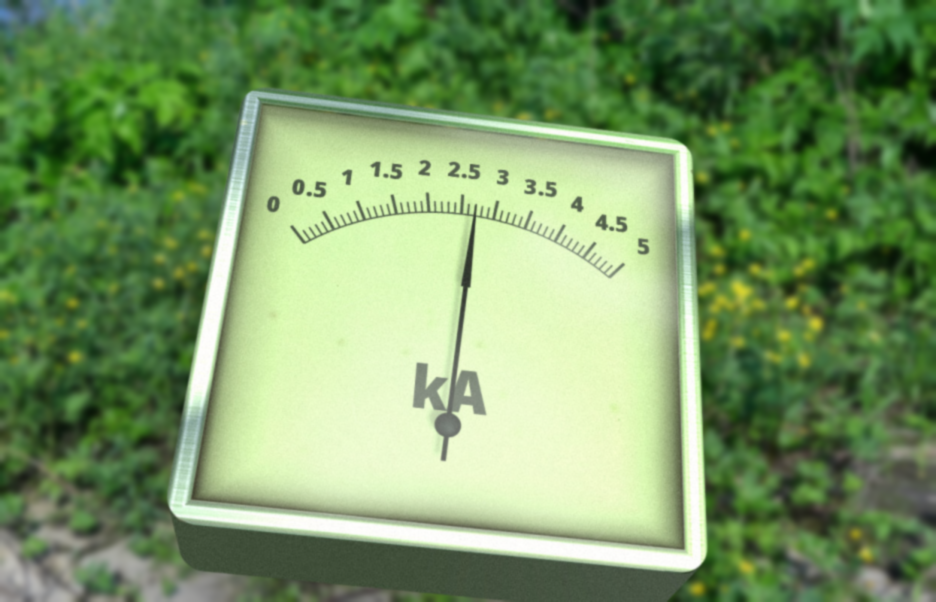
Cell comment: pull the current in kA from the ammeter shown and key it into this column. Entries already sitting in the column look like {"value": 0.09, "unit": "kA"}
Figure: {"value": 2.7, "unit": "kA"}
